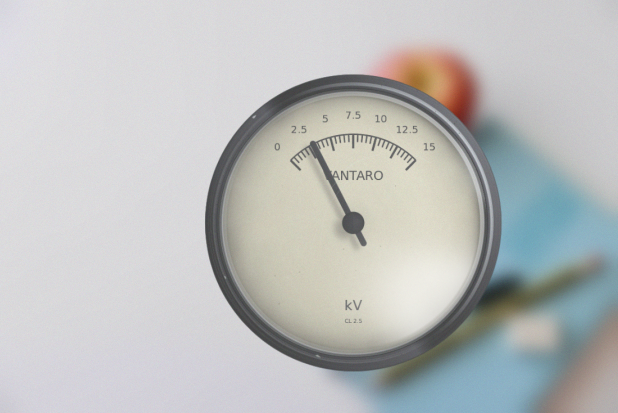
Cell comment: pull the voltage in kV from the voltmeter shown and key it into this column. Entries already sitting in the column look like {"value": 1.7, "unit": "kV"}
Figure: {"value": 3, "unit": "kV"}
